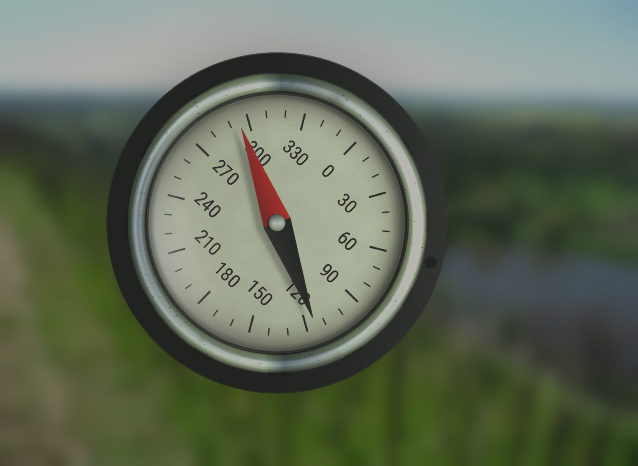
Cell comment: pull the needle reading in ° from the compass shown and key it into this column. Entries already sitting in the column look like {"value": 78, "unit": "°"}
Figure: {"value": 295, "unit": "°"}
